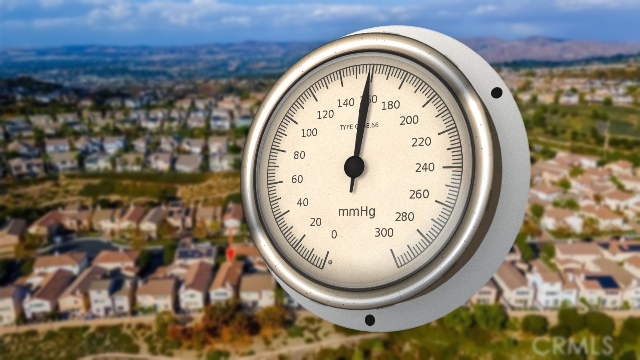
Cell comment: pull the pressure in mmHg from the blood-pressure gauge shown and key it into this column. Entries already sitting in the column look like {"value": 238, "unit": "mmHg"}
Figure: {"value": 160, "unit": "mmHg"}
